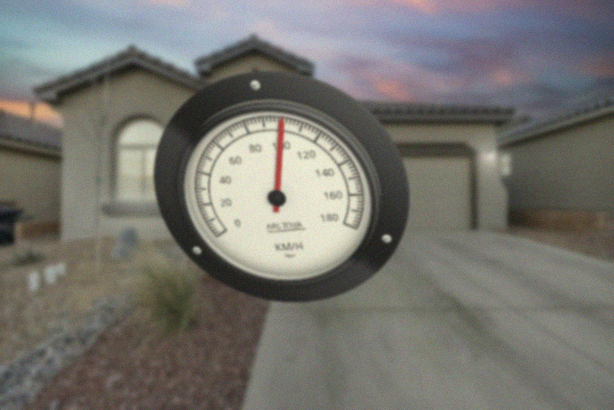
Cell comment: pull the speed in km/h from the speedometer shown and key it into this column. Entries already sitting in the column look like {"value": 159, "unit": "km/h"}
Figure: {"value": 100, "unit": "km/h"}
